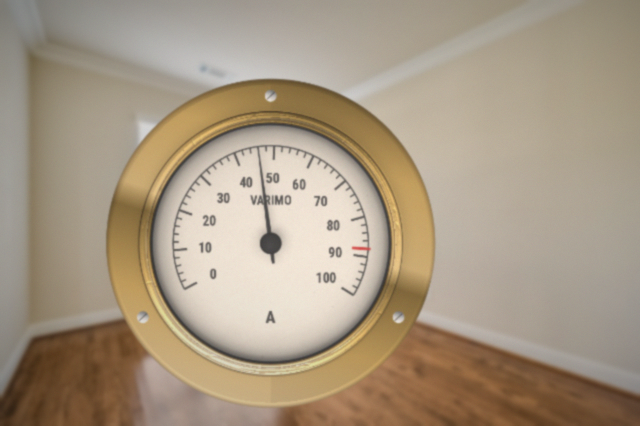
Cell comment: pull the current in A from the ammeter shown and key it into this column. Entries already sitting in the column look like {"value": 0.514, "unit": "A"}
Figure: {"value": 46, "unit": "A"}
